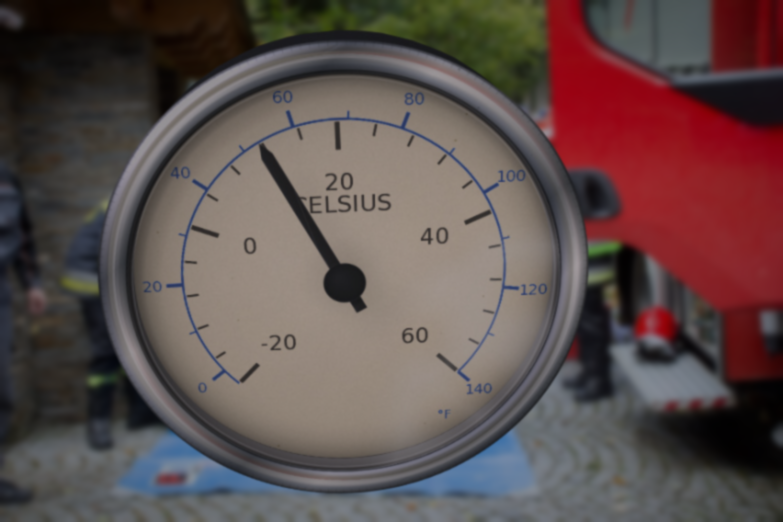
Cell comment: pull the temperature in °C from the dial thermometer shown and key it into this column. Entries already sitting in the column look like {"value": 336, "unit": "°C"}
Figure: {"value": 12, "unit": "°C"}
